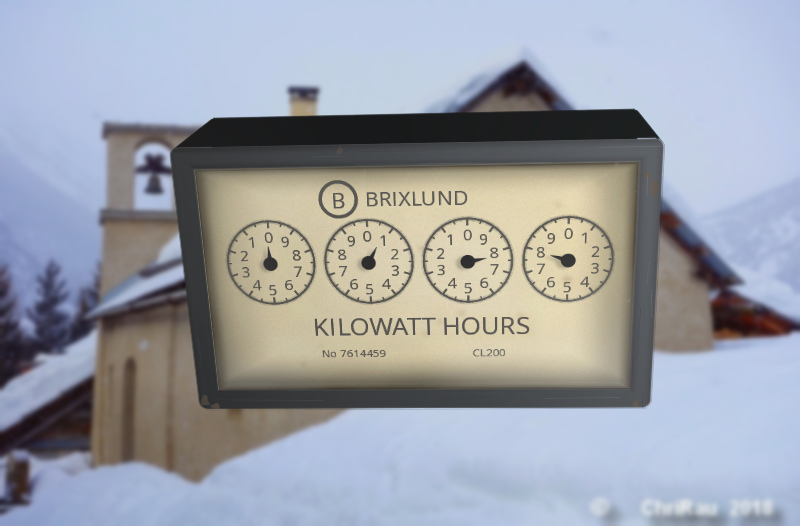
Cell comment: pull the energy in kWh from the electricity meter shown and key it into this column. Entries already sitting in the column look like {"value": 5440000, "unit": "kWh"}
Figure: {"value": 78, "unit": "kWh"}
